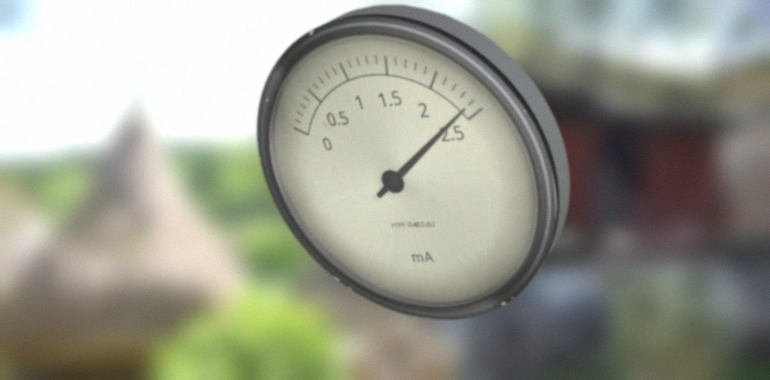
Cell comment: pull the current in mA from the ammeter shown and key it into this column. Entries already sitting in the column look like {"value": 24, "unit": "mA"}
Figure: {"value": 2.4, "unit": "mA"}
